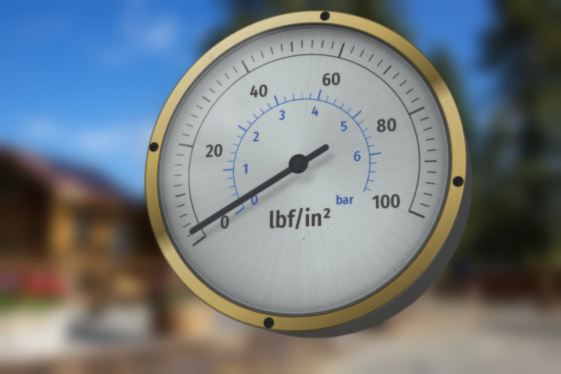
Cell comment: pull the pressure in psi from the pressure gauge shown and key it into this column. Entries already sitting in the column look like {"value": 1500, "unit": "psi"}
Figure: {"value": 2, "unit": "psi"}
